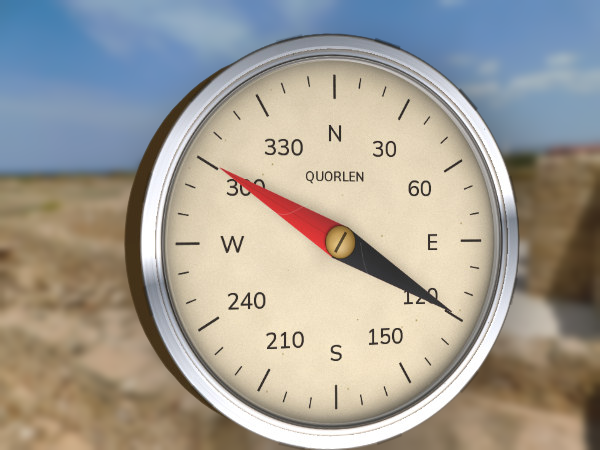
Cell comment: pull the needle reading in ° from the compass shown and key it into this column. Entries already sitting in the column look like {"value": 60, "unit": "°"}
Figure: {"value": 300, "unit": "°"}
